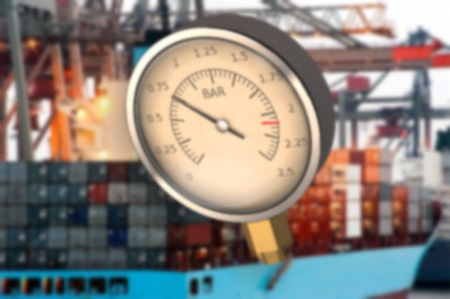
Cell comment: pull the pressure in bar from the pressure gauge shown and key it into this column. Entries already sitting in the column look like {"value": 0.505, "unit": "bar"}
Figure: {"value": 0.75, "unit": "bar"}
